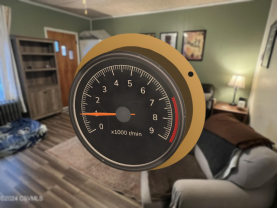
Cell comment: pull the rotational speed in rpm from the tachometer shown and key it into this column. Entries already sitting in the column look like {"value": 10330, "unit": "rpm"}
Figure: {"value": 1000, "unit": "rpm"}
